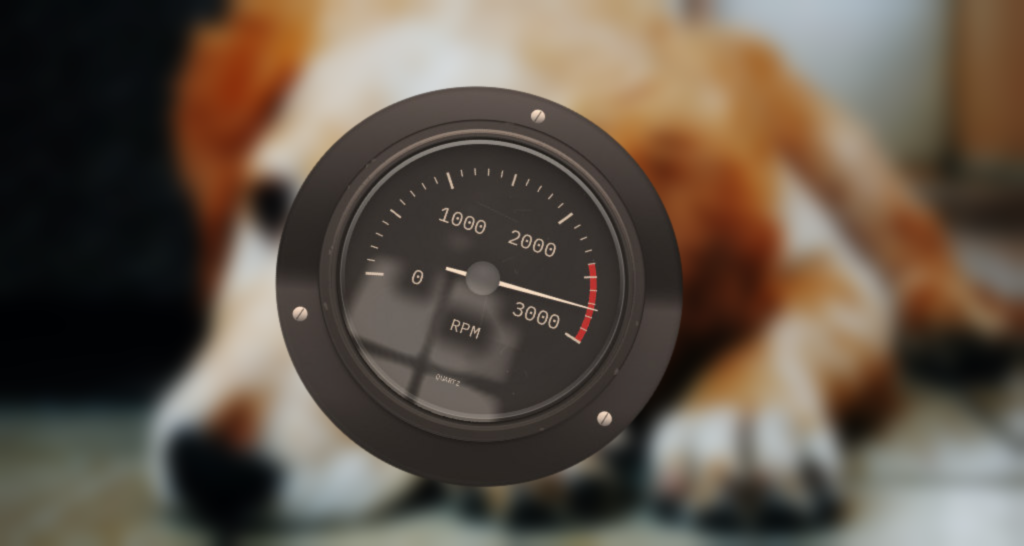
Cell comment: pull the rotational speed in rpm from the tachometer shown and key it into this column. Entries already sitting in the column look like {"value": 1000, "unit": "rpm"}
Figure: {"value": 2750, "unit": "rpm"}
